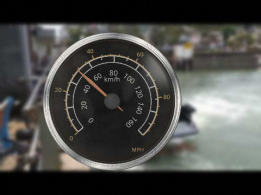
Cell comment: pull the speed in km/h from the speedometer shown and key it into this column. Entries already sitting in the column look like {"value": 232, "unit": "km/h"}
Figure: {"value": 50, "unit": "km/h"}
